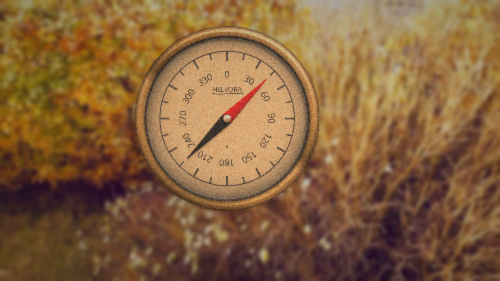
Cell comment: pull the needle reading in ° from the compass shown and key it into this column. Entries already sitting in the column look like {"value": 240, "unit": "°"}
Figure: {"value": 45, "unit": "°"}
